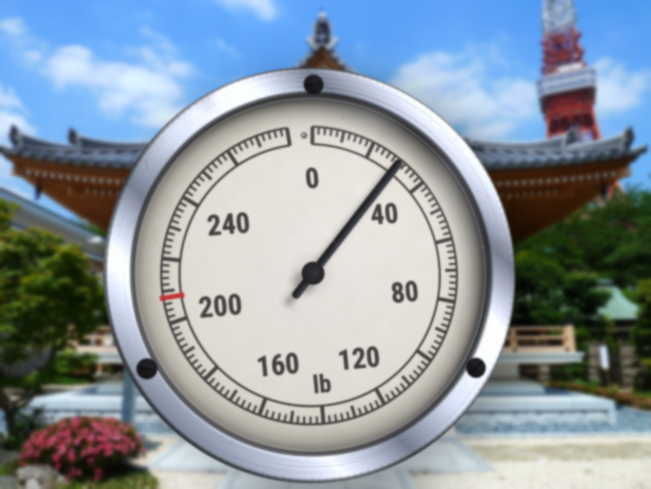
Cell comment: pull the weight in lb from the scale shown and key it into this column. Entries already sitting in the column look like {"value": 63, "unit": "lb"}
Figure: {"value": 30, "unit": "lb"}
